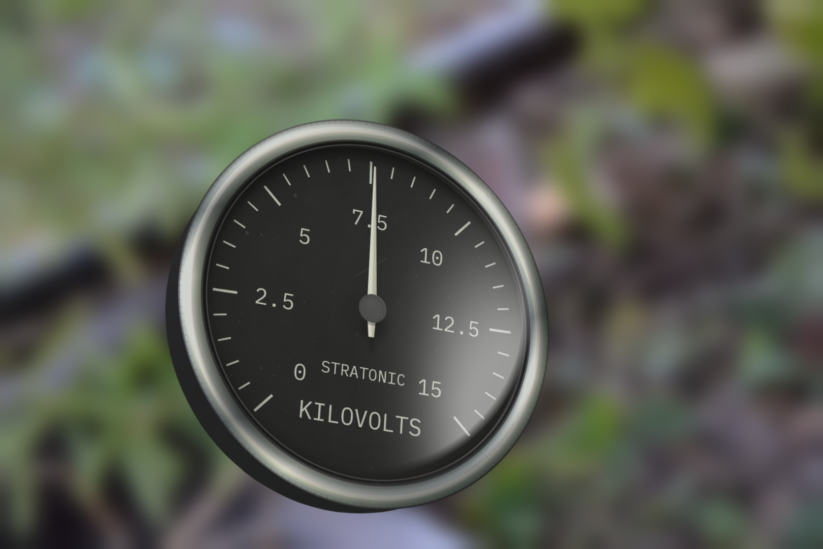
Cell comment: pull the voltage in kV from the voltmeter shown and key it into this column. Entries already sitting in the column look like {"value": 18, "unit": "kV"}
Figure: {"value": 7.5, "unit": "kV"}
